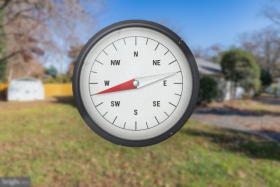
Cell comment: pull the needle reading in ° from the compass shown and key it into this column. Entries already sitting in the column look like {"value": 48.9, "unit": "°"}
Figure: {"value": 255, "unit": "°"}
